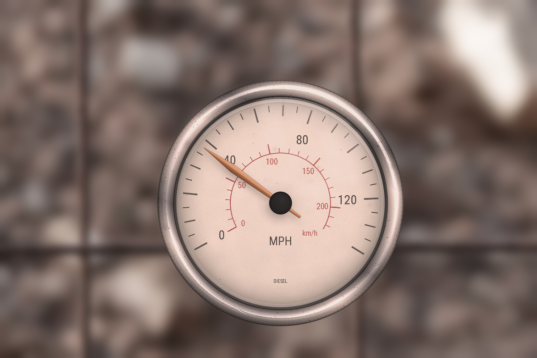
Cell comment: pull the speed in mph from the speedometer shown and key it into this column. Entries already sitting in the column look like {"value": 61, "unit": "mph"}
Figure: {"value": 37.5, "unit": "mph"}
